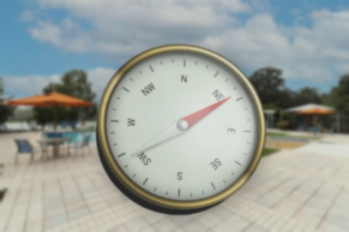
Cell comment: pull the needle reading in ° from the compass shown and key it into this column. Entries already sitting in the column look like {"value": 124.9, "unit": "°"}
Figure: {"value": 55, "unit": "°"}
